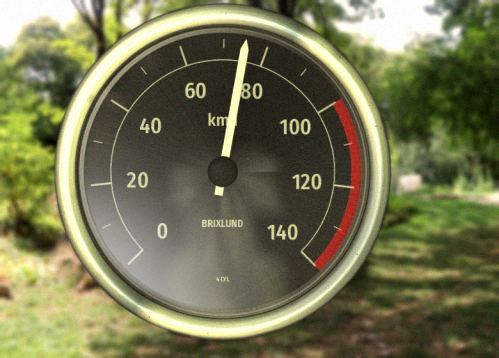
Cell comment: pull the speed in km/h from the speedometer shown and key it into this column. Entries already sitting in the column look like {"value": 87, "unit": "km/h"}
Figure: {"value": 75, "unit": "km/h"}
